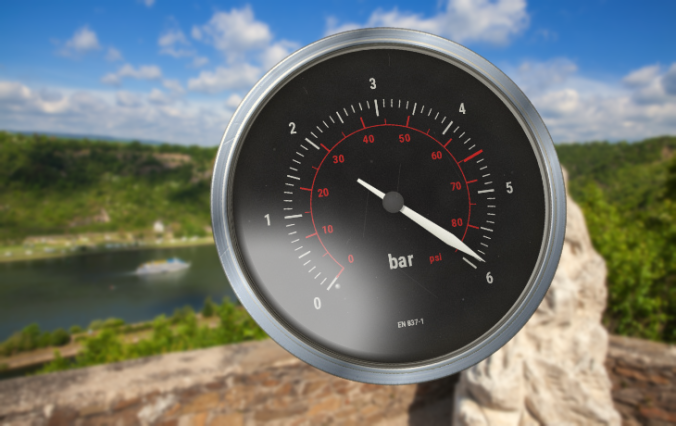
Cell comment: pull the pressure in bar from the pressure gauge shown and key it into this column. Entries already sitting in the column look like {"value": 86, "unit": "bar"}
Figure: {"value": 5.9, "unit": "bar"}
